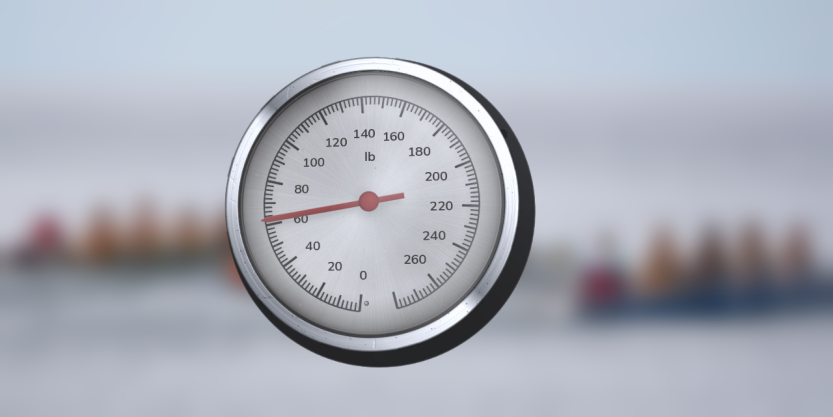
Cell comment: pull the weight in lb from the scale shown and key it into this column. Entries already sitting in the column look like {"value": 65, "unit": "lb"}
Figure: {"value": 62, "unit": "lb"}
